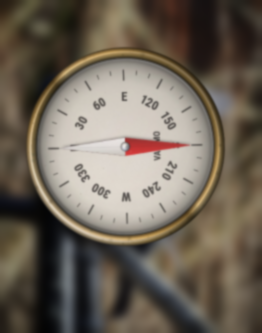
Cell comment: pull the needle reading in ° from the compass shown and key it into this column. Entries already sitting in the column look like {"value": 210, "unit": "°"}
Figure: {"value": 180, "unit": "°"}
